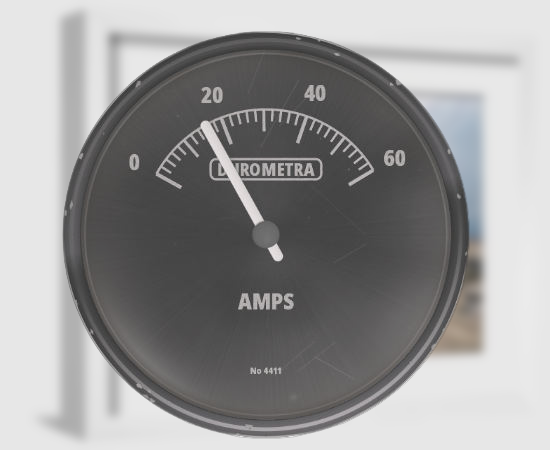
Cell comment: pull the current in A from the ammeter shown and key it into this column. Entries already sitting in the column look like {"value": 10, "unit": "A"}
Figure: {"value": 16, "unit": "A"}
